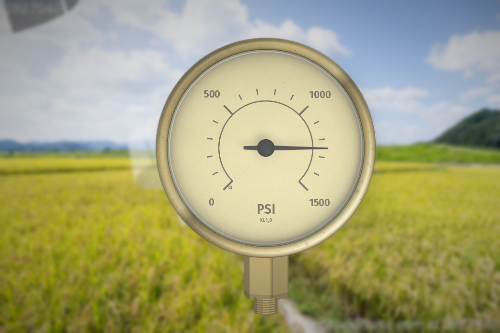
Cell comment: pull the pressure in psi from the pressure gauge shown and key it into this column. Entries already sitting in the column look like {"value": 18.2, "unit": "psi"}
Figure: {"value": 1250, "unit": "psi"}
